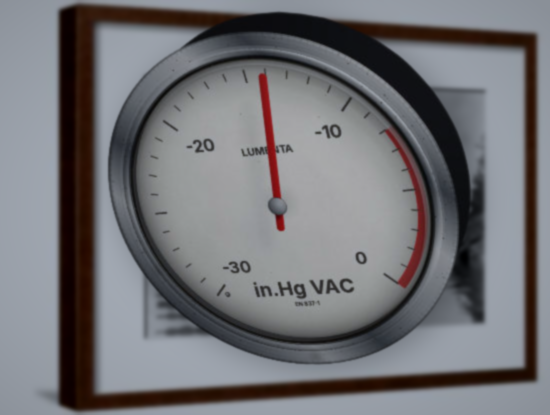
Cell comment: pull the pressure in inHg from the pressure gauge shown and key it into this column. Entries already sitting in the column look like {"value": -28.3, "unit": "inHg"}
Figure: {"value": -14, "unit": "inHg"}
